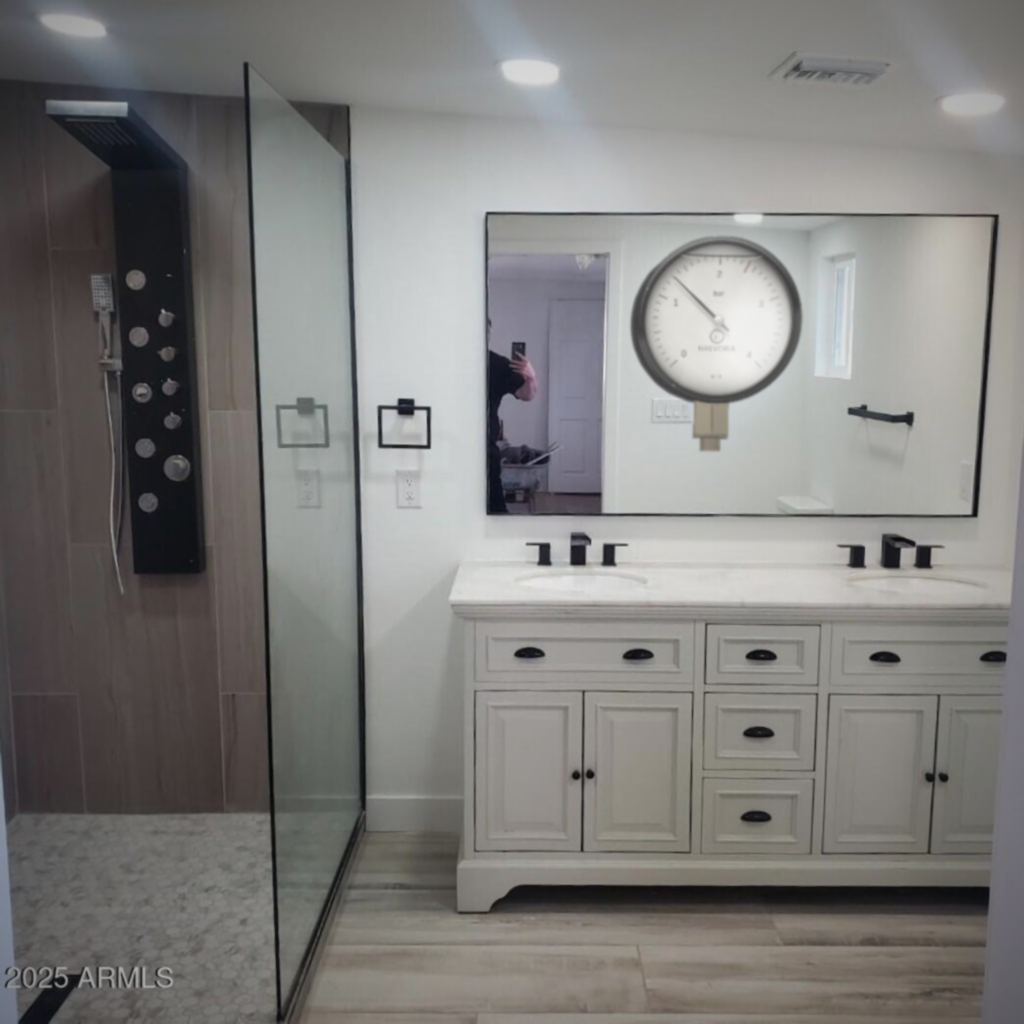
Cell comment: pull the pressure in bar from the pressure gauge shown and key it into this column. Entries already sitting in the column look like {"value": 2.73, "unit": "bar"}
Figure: {"value": 1.3, "unit": "bar"}
